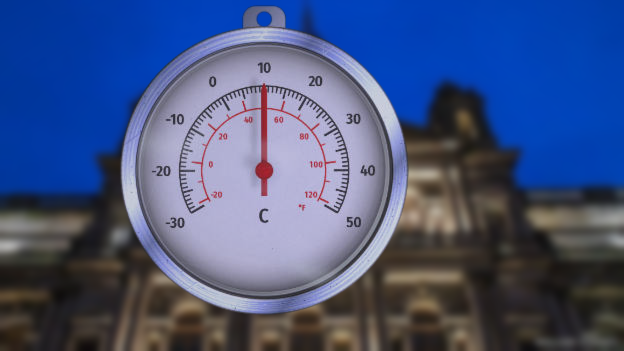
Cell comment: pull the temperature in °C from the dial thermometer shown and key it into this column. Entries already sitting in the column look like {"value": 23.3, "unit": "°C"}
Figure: {"value": 10, "unit": "°C"}
